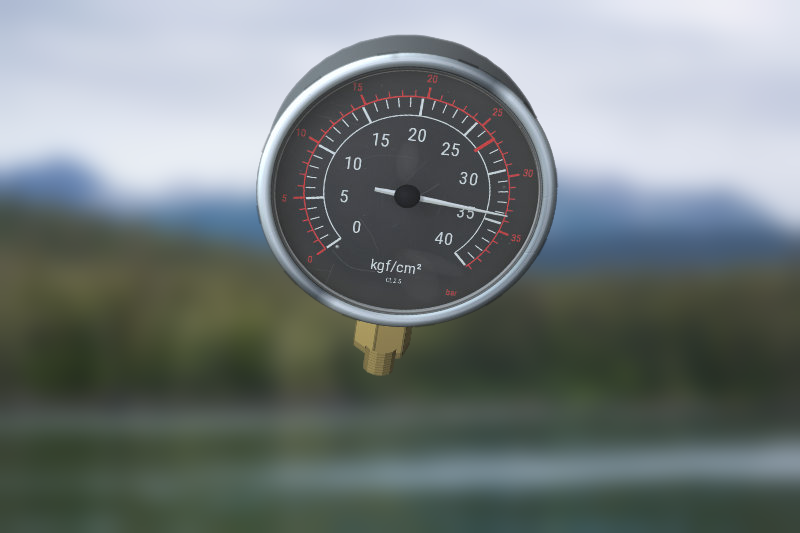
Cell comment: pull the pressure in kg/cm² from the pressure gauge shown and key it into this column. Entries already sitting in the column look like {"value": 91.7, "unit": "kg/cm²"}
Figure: {"value": 34, "unit": "kg/cm²"}
